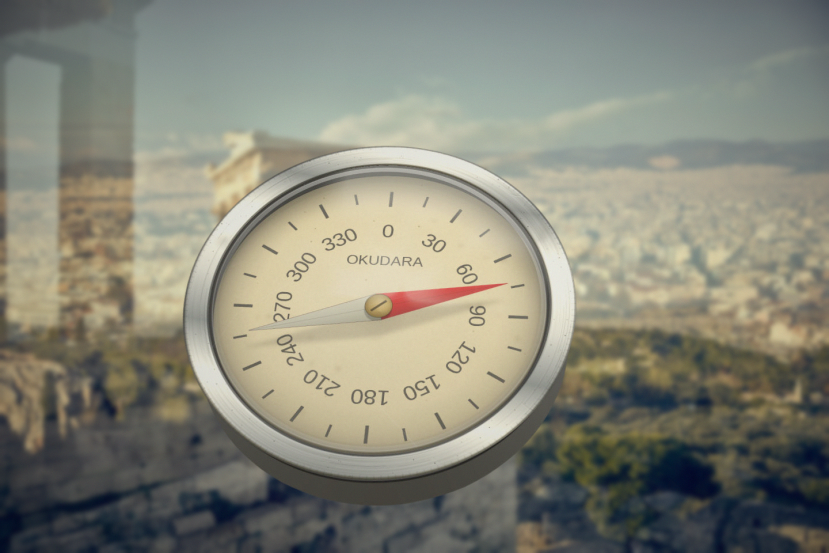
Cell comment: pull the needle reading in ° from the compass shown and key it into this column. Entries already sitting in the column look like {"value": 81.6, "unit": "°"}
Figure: {"value": 75, "unit": "°"}
